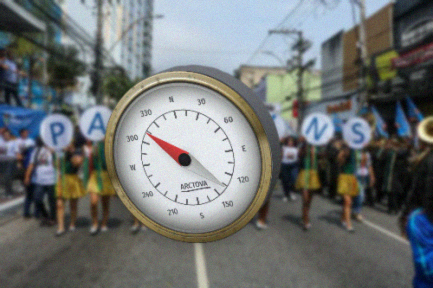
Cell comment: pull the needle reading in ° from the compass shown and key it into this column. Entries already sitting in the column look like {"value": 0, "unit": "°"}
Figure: {"value": 315, "unit": "°"}
